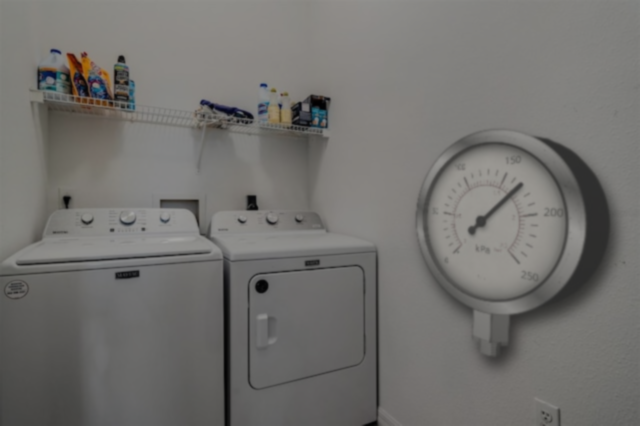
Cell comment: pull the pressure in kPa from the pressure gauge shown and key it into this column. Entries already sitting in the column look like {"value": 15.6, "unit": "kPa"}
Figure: {"value": 170, "unit": "kPa"}
